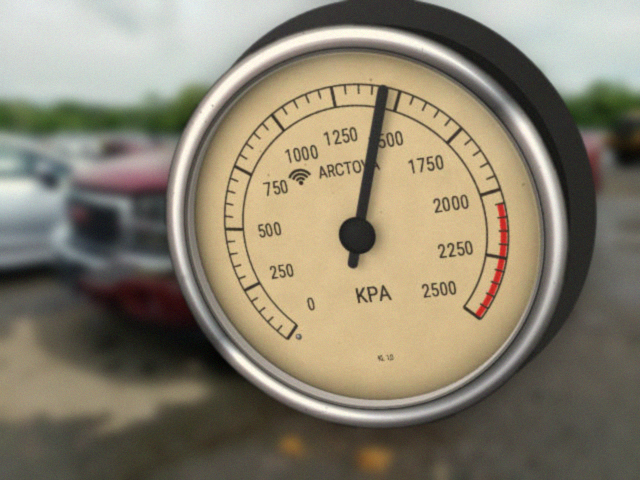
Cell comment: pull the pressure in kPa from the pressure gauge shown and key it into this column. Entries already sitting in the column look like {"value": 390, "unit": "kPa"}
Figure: {"value": 1450, "unit": "kPa"}
